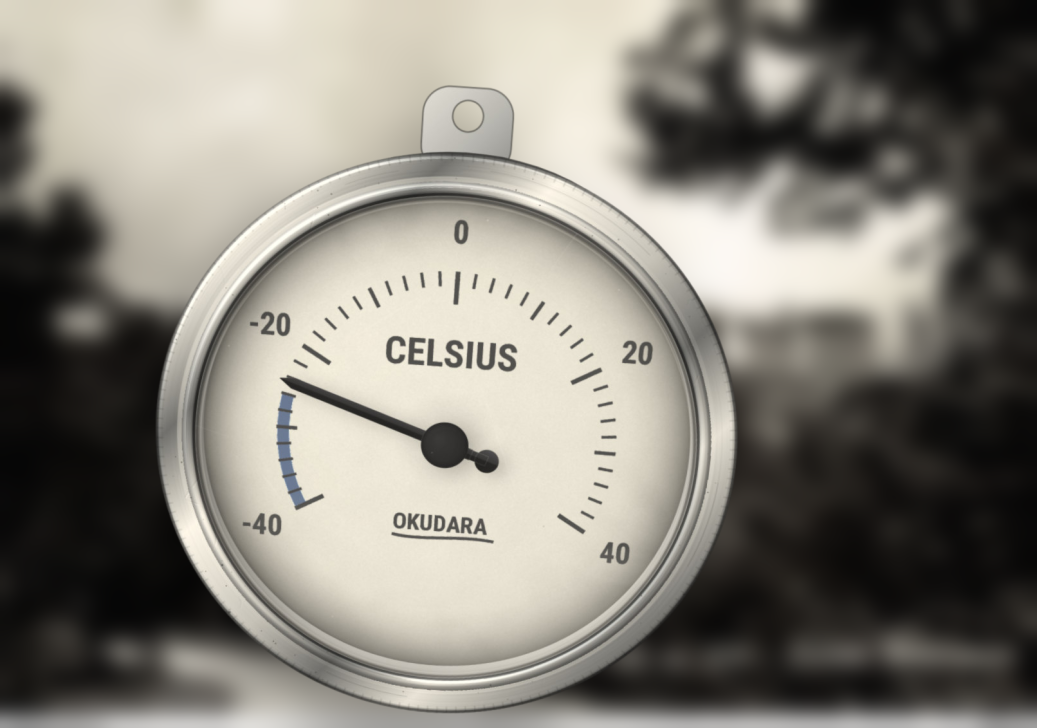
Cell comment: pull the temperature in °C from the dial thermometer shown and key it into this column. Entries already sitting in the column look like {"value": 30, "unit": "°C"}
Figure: {"value": -24, "unit": "°C"}
